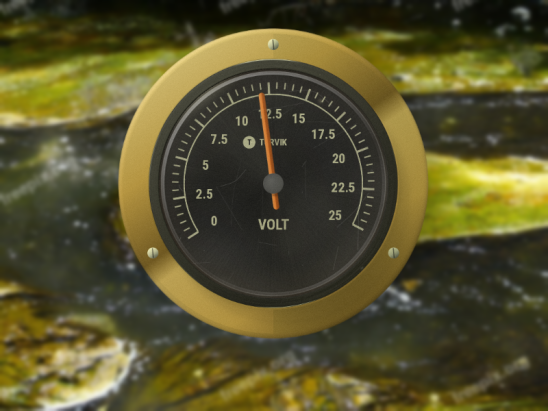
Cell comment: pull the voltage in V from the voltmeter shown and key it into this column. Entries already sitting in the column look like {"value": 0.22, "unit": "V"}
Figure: {"value": 12, "unit": "V"}
